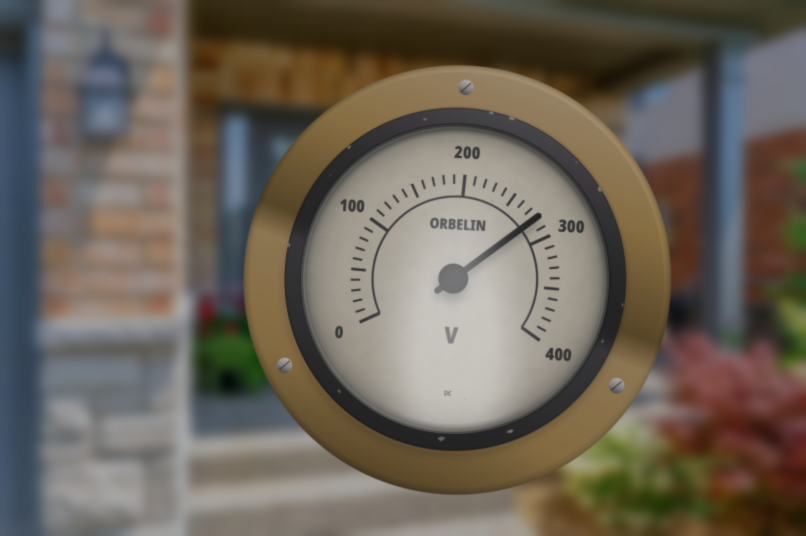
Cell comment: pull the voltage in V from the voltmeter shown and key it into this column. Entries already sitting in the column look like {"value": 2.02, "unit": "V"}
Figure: {"value": 280, "unit": "V"}
